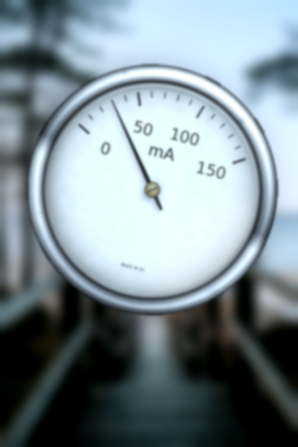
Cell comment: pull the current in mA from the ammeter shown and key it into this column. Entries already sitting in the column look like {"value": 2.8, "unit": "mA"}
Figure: {"value": 30, "unit": "mA"}
